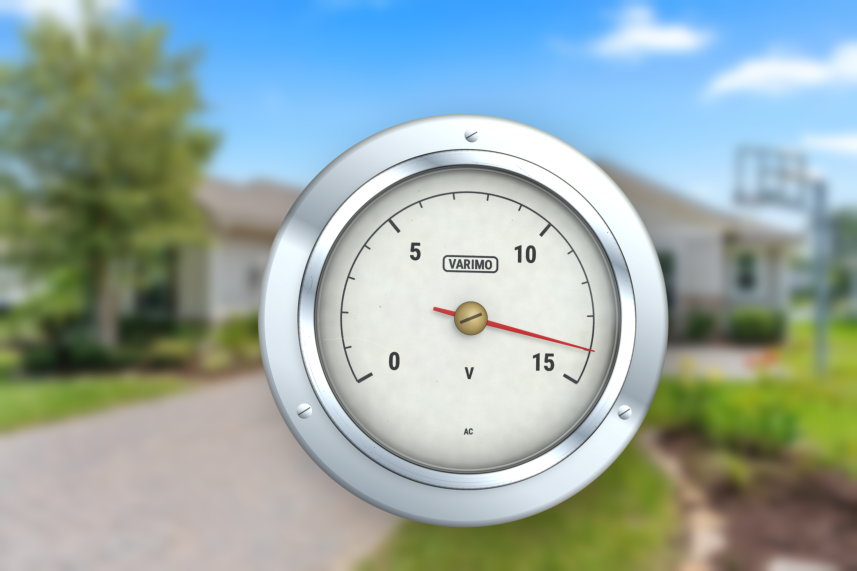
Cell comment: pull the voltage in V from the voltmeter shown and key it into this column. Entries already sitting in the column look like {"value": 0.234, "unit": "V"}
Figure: {"value": 14, "unit": "V"}
